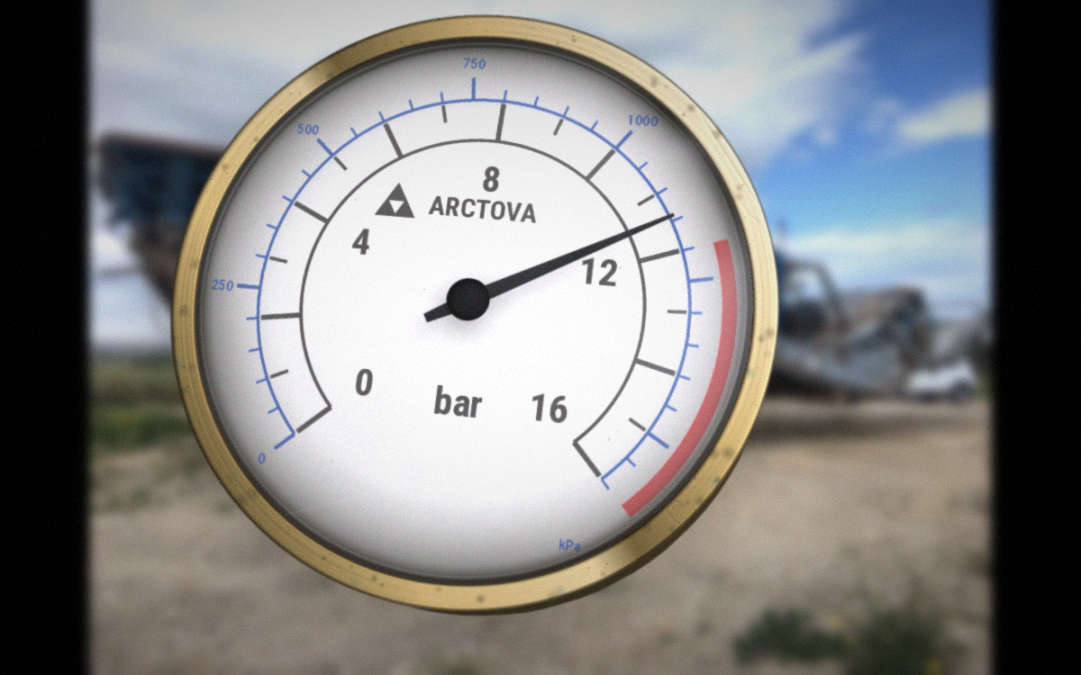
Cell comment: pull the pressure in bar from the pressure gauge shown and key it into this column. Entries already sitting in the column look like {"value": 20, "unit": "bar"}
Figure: {"value": 11.5, "unit": "bar"}
